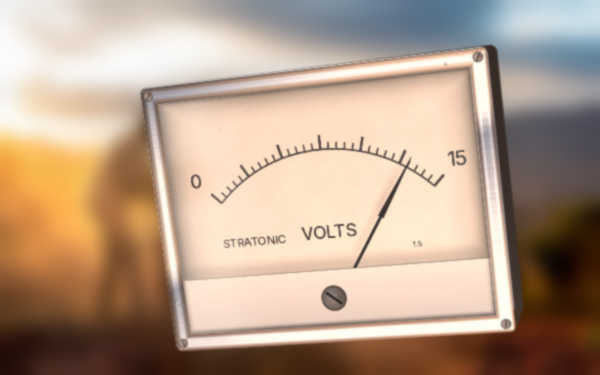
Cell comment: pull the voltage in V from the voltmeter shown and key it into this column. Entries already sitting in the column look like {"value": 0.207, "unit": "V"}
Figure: {"value": 13, "unit": "V"}
